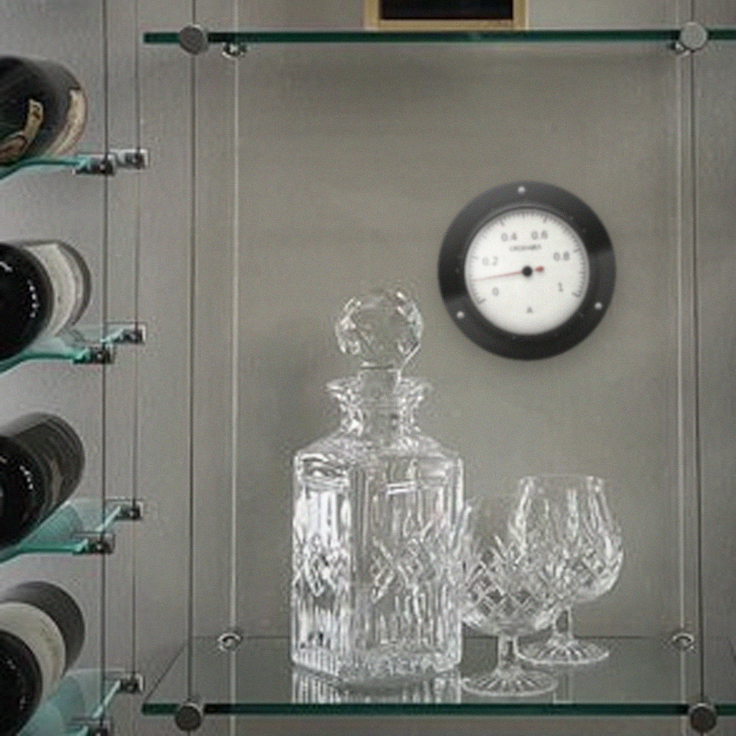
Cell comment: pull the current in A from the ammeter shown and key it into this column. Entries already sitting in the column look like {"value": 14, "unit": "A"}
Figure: {"value": 0.1, "unit": "A"}
